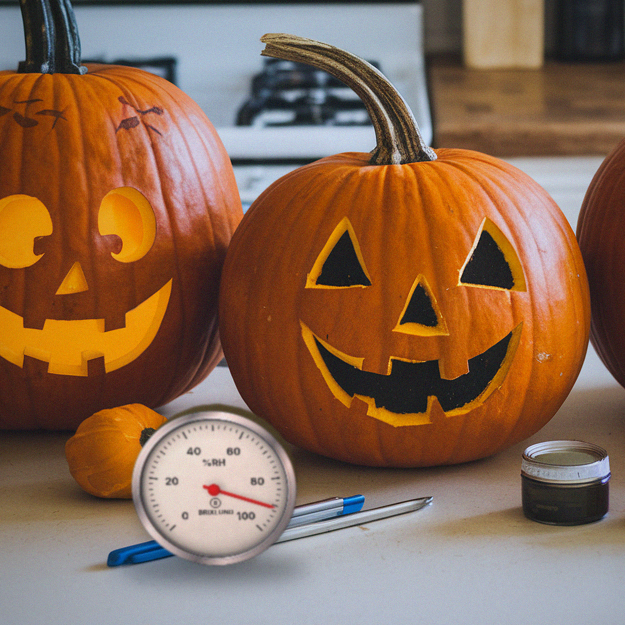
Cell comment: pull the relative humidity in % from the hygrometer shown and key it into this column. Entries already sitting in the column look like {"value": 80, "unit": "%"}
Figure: {"value": 90, "unit": "%"}
